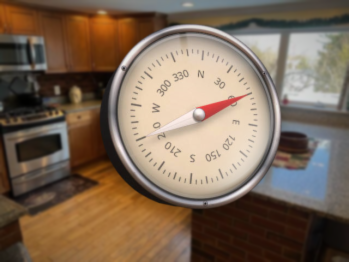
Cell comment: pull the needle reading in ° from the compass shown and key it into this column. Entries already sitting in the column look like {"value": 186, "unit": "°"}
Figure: {"value": 60, "unit": "°"}
